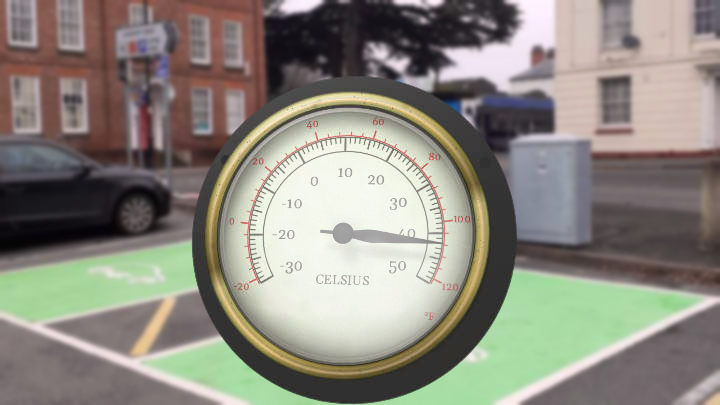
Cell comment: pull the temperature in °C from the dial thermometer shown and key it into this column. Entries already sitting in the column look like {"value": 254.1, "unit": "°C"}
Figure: {"value": 42, "unit": "°C"}
